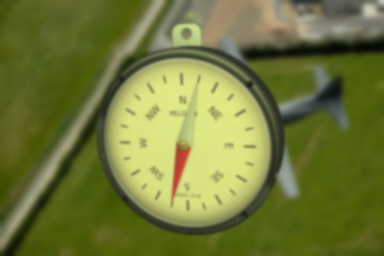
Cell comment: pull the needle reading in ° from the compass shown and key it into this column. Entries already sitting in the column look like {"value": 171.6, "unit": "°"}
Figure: {"value": 195, "unit": "°"}
